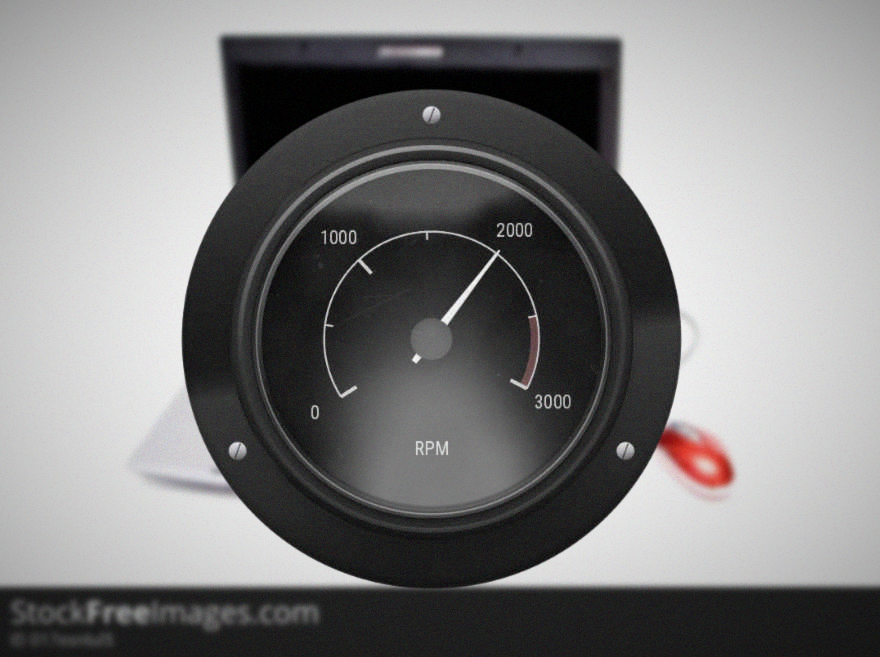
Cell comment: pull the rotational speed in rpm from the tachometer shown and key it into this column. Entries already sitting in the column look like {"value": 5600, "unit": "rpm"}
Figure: {"value": 2000, "unit": "rpm"}
